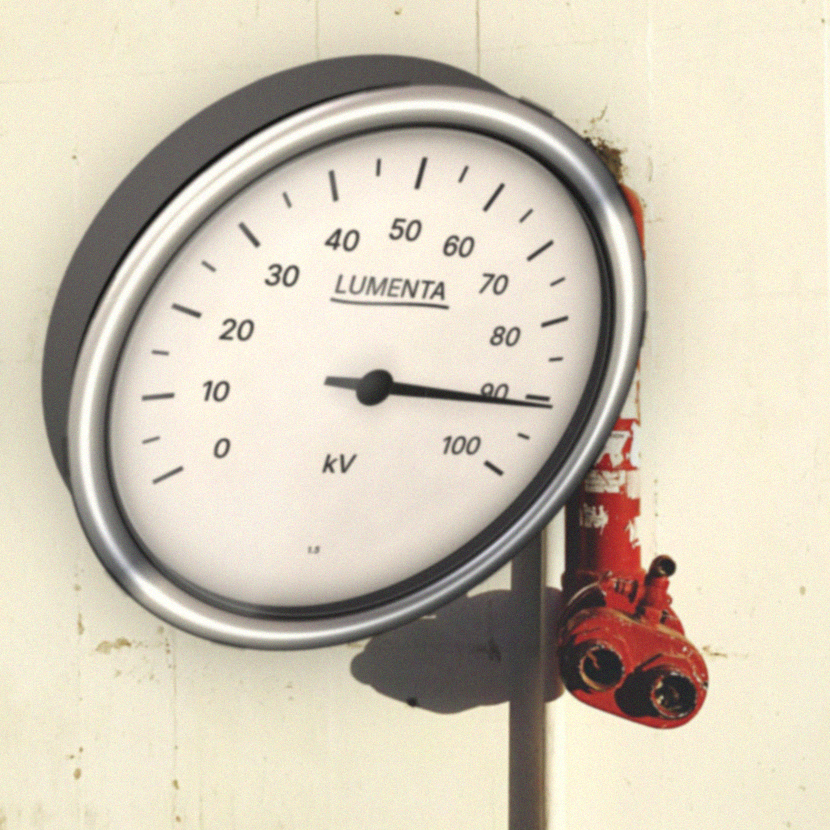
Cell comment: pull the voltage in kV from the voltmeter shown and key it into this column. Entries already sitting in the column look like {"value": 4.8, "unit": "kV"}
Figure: {"value": 90, "unit": "kV"}
